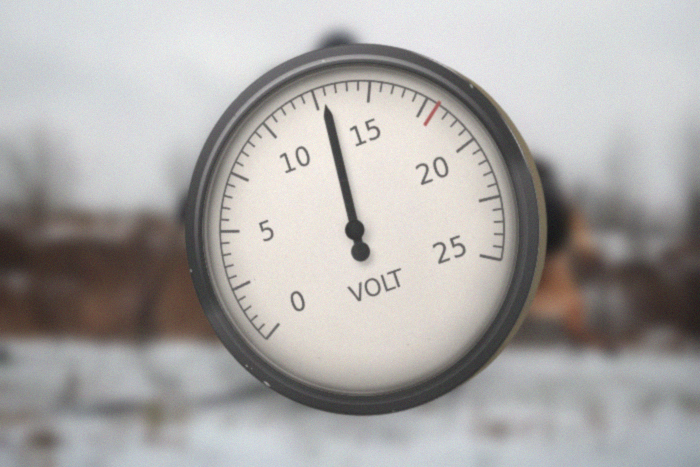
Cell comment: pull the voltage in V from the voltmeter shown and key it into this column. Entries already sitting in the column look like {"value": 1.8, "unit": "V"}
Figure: {"value": 13, "unit": "V"}
